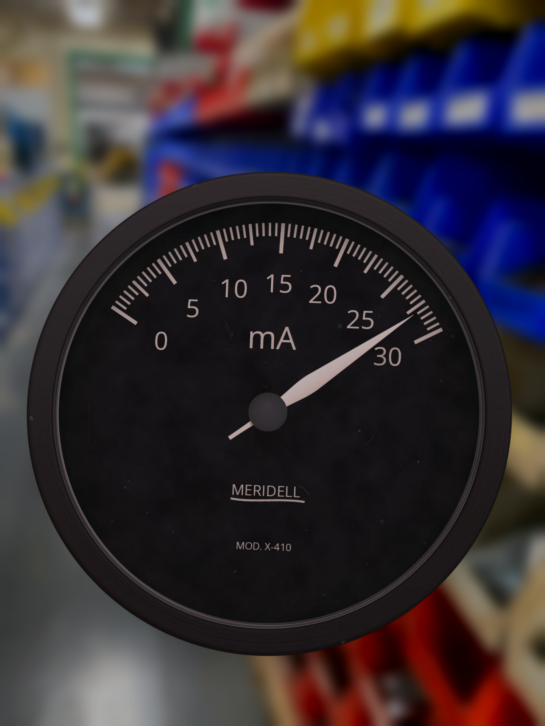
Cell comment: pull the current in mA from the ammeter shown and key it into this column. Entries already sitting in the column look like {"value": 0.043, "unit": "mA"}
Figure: {"value": 28, "unit": "mA"}
